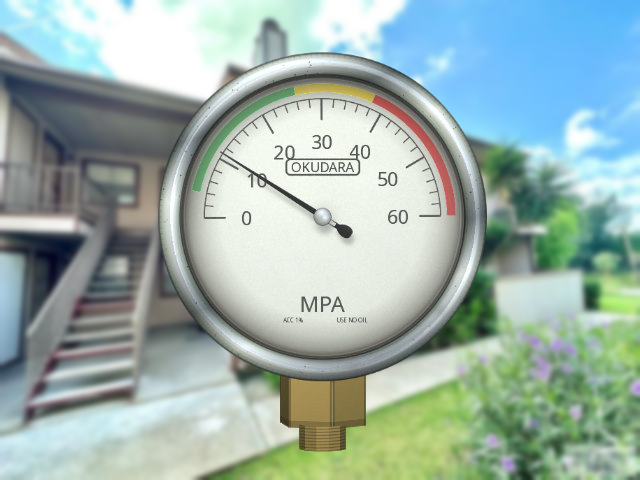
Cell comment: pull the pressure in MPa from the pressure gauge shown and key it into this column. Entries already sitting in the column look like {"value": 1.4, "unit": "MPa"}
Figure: {"value": 11, "unit": "MPa"}
